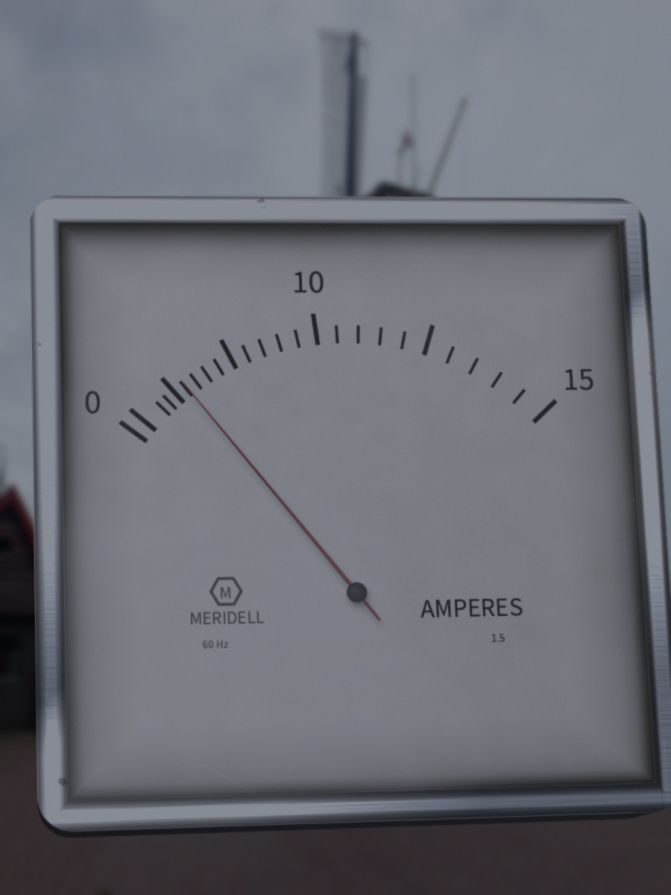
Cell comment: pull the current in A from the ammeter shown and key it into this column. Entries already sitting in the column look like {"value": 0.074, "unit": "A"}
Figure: {"value": 5.5, "unit": "A"}
